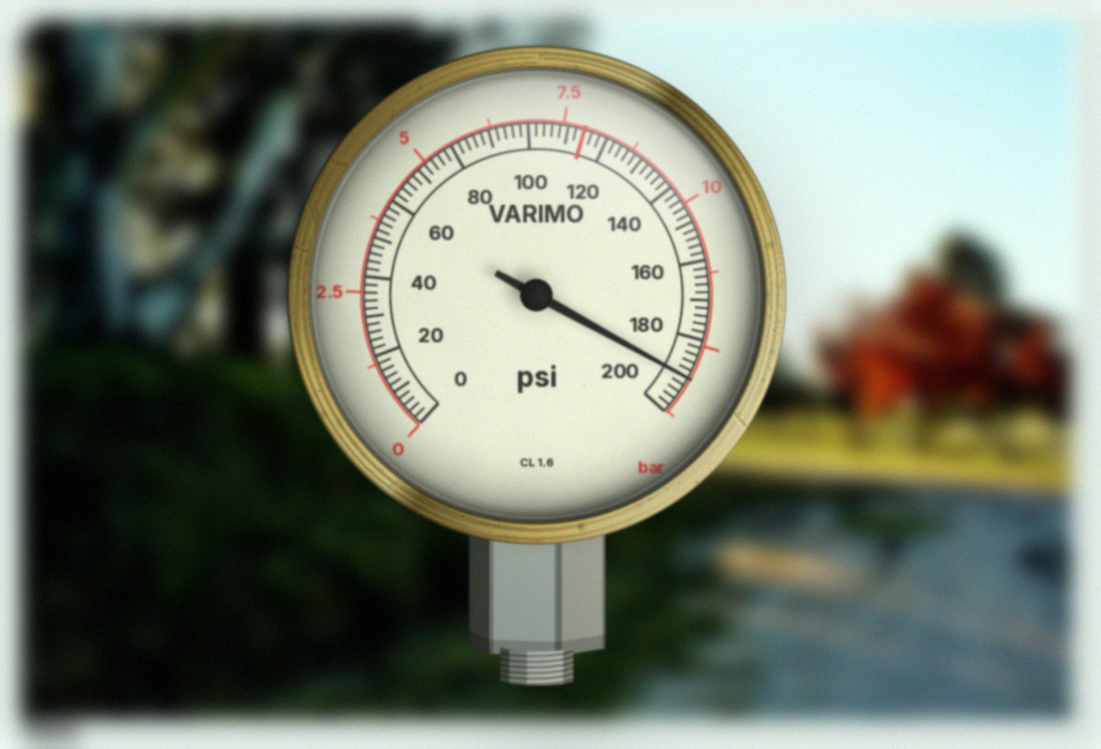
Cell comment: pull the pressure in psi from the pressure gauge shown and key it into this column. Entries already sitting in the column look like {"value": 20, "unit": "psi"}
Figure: {"value": 190, "unit": "psi"}
